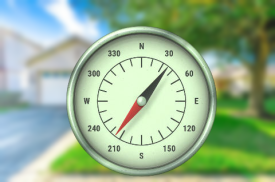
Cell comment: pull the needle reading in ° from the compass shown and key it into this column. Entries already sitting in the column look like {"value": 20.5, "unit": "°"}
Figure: {"value": 217.5, "unit": "°"}
